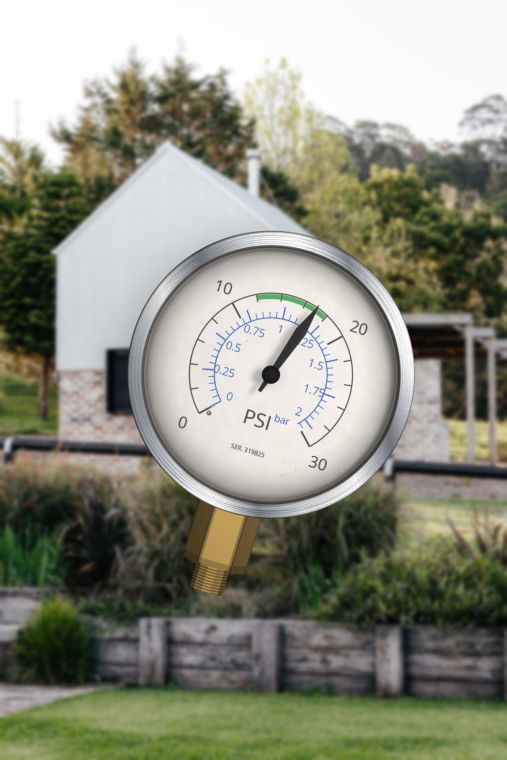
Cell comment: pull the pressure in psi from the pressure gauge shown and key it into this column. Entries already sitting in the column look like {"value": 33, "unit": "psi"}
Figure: {"value": 17, "unit": "psi"}
